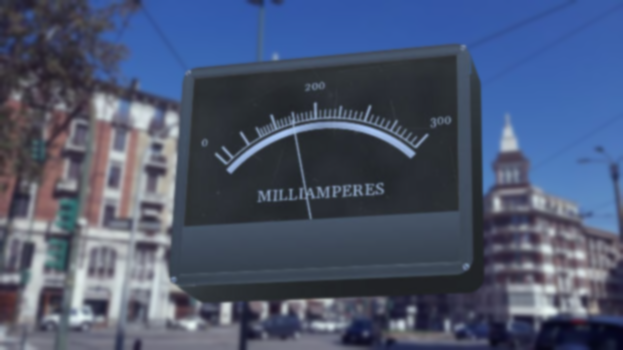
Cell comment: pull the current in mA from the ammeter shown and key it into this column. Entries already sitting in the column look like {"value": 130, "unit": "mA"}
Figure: {"value": 175, "unit": "mA"}
